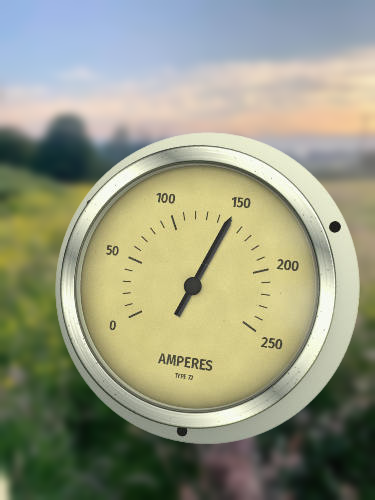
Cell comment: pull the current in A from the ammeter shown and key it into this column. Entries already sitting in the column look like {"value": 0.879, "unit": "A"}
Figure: {"value": 150, "unit": "A"}
